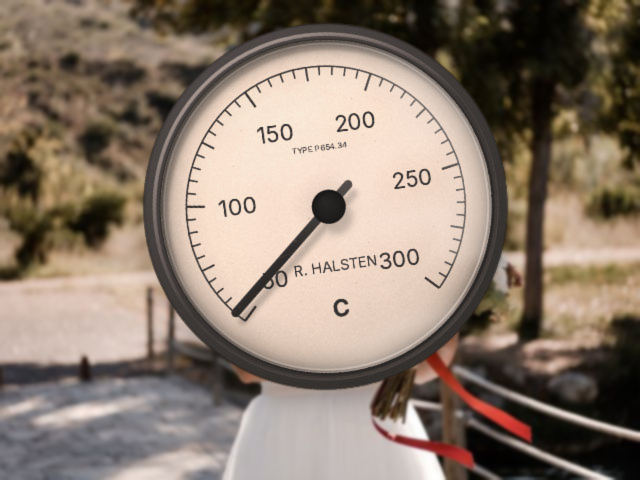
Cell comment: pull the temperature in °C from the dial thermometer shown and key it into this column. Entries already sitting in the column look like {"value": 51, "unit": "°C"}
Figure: {"value": 55, "unit": "°C"}
